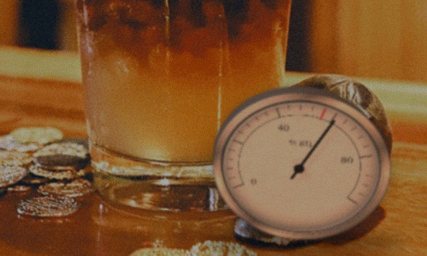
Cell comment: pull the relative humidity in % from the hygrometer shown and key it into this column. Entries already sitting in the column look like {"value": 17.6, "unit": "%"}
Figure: {"value": 60, "unit": "%"}
